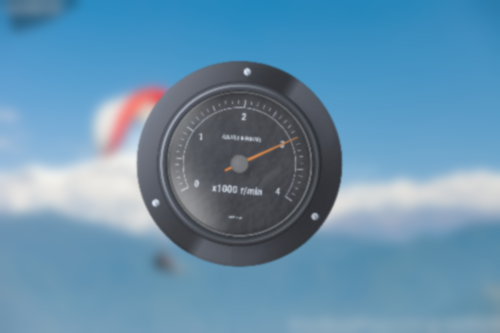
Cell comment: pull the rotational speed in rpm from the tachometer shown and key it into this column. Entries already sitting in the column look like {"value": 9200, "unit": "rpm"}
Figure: {"value": 3000, "unit": "rpm"}
